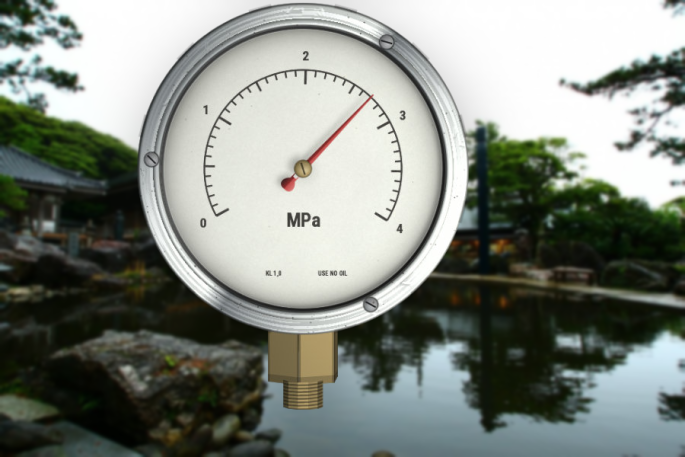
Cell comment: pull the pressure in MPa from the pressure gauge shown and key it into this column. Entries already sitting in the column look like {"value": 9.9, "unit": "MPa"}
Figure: {"value": 2.7, "unit": "MPa"}
